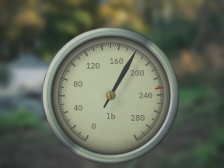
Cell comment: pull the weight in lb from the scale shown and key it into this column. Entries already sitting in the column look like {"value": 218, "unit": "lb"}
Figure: {"value": 180, "unit": "lb"}
